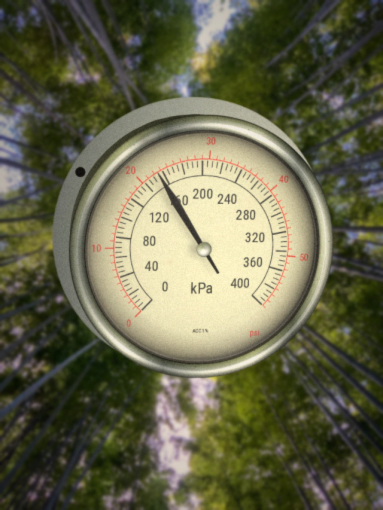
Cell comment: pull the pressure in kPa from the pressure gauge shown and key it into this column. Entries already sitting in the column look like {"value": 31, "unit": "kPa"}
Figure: {"value": 155, "unit": "kPa"}
